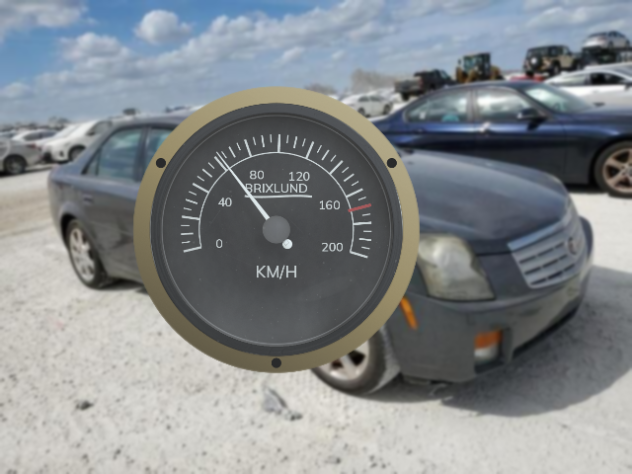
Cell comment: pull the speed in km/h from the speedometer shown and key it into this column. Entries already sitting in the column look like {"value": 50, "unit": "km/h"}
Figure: {"value": 62.5, "unit": "km/h"}
